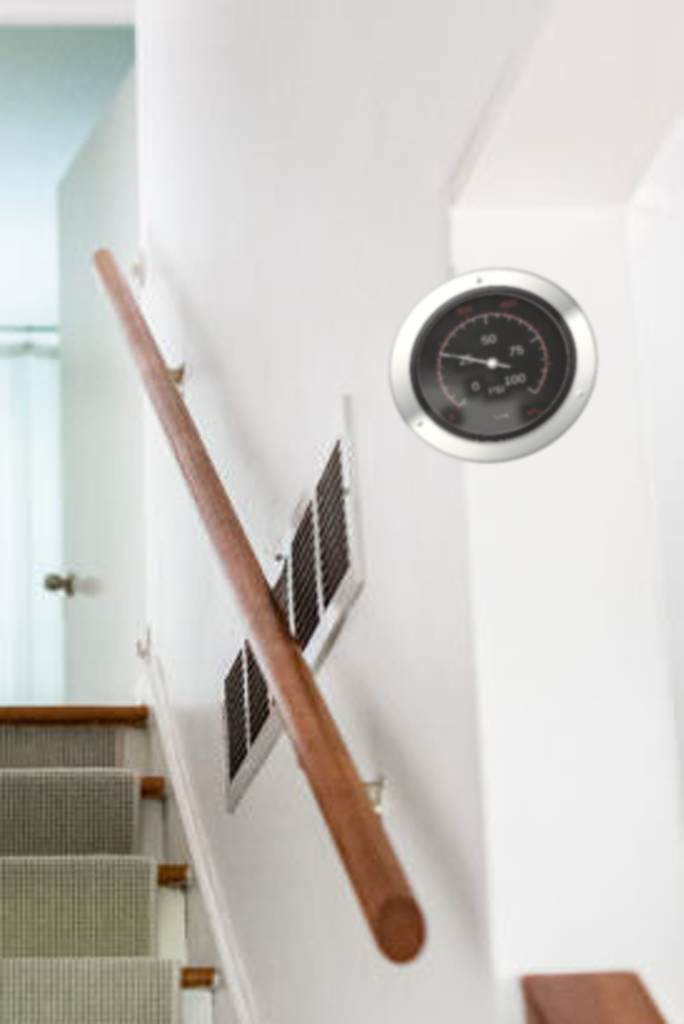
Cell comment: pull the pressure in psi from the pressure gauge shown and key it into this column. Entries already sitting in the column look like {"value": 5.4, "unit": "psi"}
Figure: {"value": 25, "unit": "psi"}
